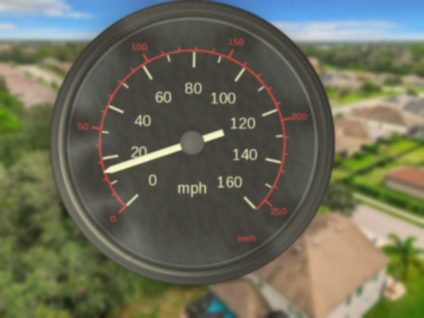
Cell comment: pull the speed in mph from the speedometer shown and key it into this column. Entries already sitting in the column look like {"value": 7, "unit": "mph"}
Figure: {"value": 15, "unit": "mph"}
